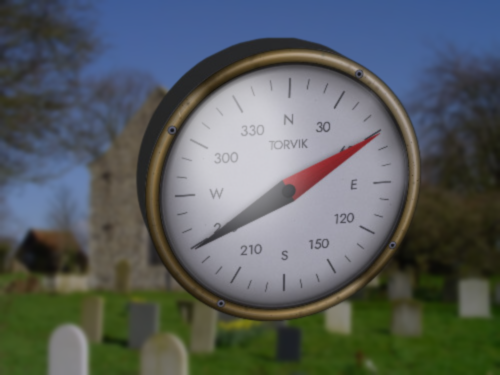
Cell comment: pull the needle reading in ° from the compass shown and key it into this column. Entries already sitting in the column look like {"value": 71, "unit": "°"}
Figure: {"value": 60, "unit": "°"}
